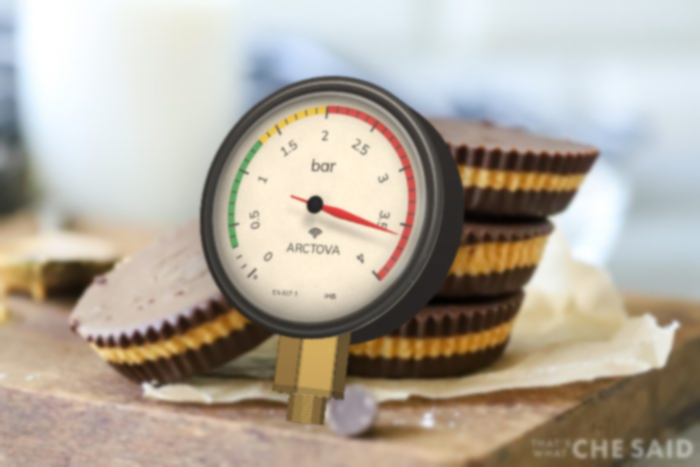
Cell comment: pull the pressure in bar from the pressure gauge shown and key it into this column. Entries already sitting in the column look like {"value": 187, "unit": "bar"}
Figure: {"value": 3.6, "unit": "bar"}
